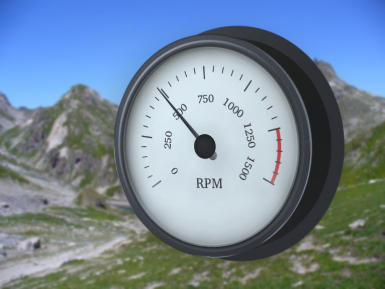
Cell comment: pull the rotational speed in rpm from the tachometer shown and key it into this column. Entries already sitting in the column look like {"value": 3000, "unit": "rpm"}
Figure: {"value": 500, "unit": "rpm"}
